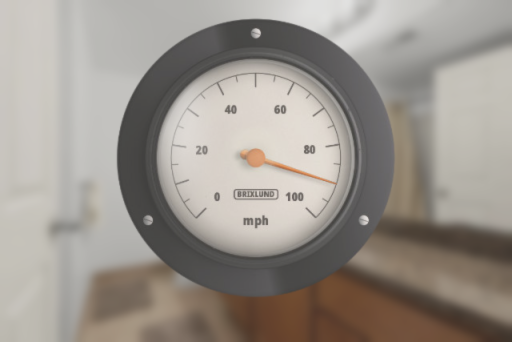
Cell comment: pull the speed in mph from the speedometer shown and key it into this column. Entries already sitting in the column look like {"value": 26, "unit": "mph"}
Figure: {"value": 90, "unit": "mph"}
